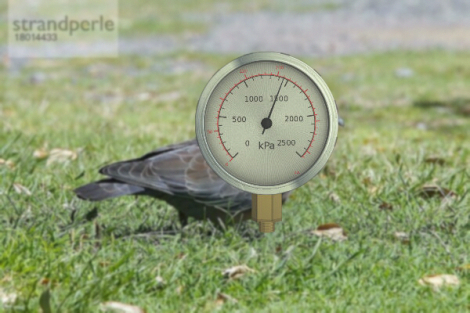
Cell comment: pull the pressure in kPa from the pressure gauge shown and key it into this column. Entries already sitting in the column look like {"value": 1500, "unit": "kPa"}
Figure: {"value": 1450, "unit": "kPa"}
